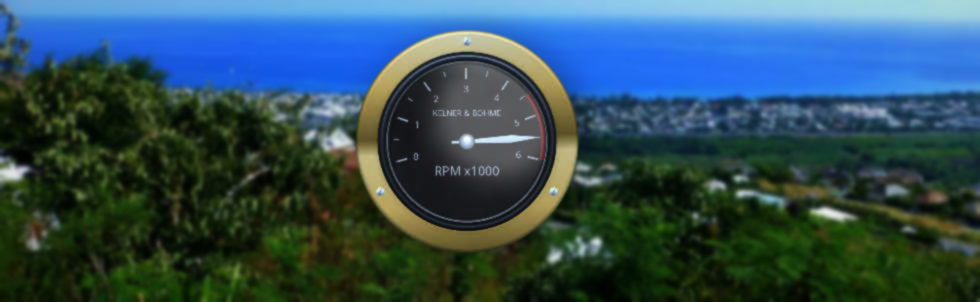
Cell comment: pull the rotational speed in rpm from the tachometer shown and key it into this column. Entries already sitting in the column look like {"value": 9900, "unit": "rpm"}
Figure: {"value": 5500, "unit": "rpm"}
